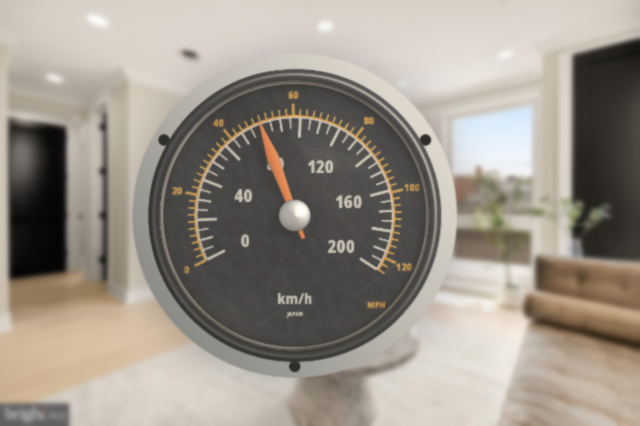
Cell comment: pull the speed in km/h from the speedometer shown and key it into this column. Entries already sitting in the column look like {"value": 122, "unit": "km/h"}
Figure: {"value": 80, "unit": "km/h"}
